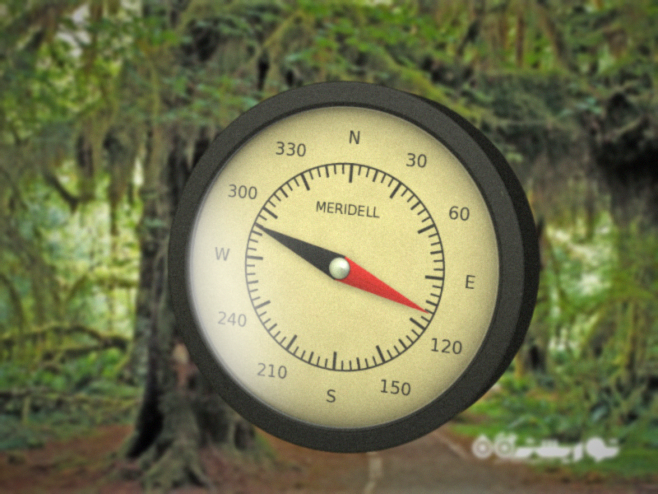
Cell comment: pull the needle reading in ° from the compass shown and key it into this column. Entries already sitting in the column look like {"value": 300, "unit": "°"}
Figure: {"value": 110, "unit": "°"}
